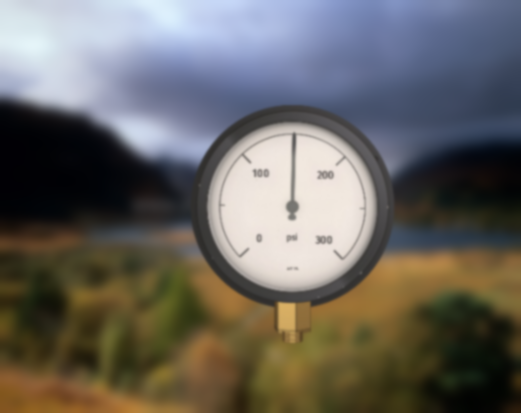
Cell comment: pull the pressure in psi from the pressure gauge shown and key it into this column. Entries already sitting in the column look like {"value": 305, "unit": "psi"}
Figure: {"value": 150, "unit": "psi"}
